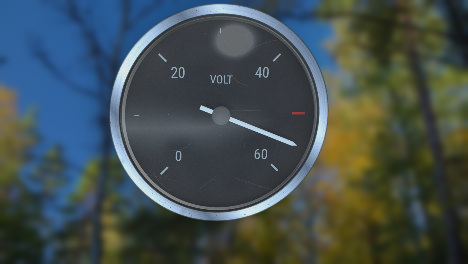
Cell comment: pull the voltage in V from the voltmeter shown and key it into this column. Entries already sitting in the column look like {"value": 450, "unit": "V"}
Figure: {"value": 55, "unit": "V"}
